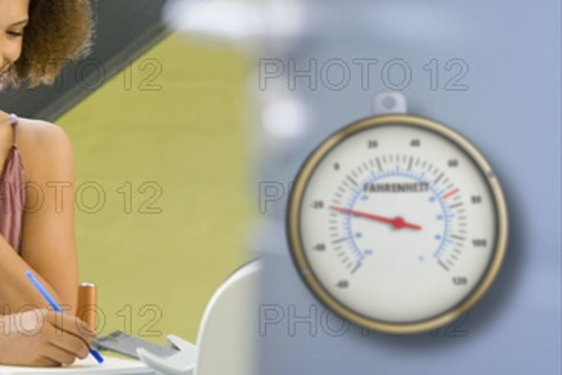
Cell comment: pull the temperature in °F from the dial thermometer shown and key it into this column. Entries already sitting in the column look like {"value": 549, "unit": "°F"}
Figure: {"value": -20, "unit": "°F"}
